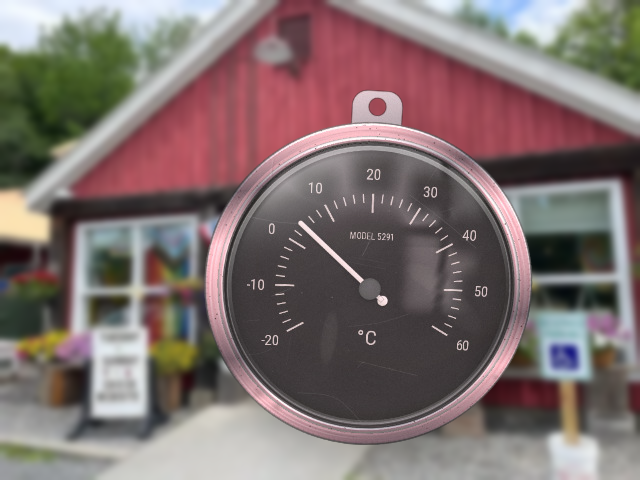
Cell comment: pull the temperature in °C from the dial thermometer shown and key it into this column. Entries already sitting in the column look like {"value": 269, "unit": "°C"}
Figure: {"value": 4, "unit": "°C"}
